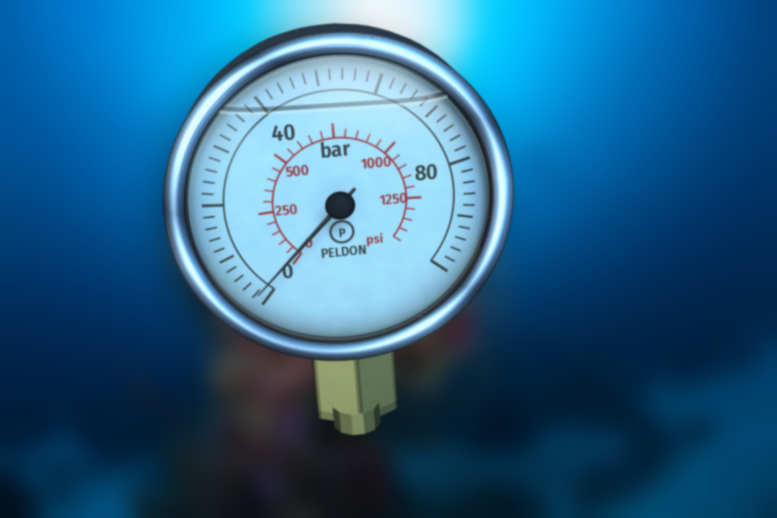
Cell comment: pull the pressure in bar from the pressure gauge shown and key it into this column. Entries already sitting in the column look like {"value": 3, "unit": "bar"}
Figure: {"value": 2, "unit": "bar"}
